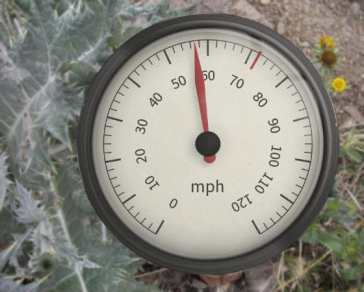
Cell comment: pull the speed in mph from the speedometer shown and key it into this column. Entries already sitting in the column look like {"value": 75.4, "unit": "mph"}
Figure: {"value": 57, "unit": "mph"}
